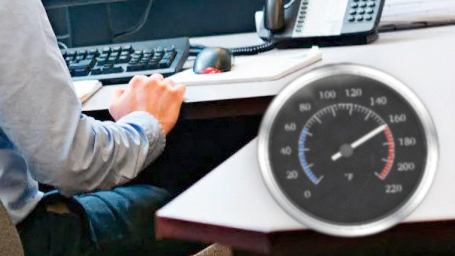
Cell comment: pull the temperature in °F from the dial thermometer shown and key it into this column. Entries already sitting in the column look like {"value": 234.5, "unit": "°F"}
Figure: {"value": 160, "unit": "°F"}
